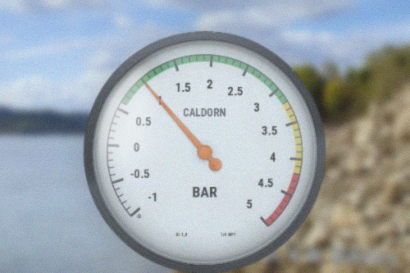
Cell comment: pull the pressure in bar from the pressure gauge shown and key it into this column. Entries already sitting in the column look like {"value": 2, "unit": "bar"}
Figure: {"value": 1, "unit": "bar"}
